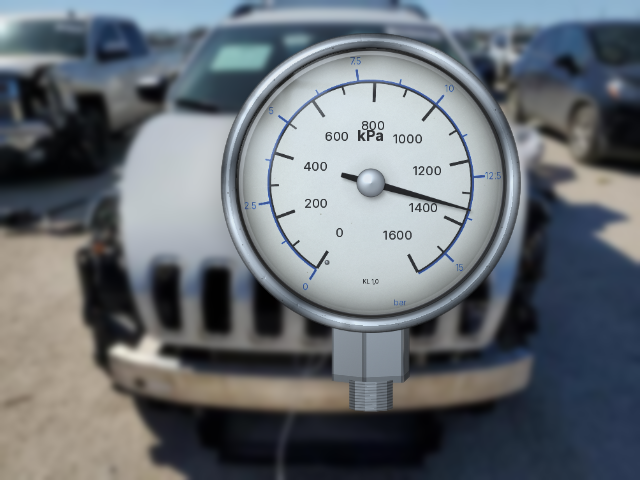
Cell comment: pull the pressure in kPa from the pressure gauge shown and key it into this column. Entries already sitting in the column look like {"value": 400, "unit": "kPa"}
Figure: {"value": 1350, "unit": "kPa"}
